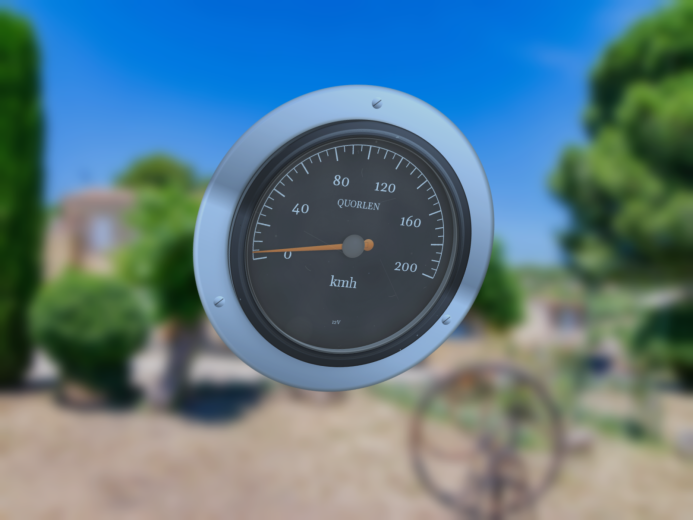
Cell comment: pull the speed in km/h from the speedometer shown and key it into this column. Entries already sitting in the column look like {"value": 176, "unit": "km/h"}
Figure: {"value": 5, "unit": "km/h"}
